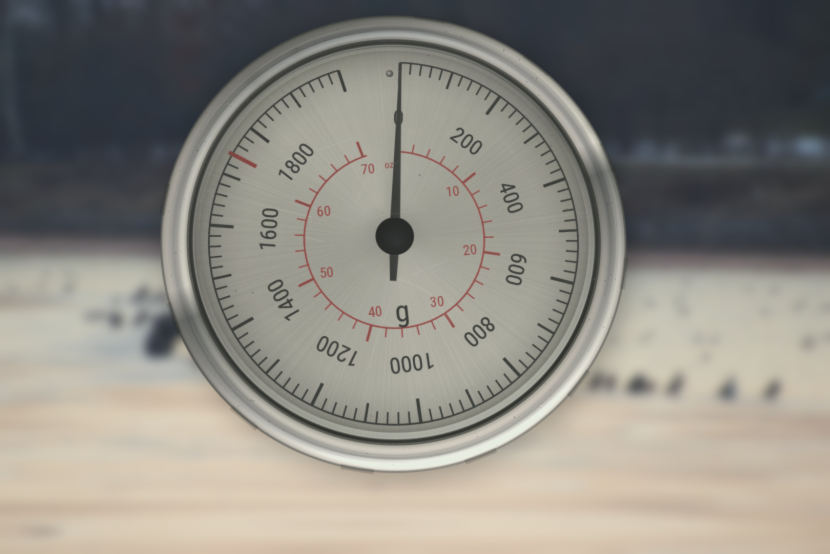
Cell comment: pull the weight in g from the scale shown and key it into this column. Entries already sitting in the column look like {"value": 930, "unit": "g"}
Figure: {"value": 0, "unit": "g"}
